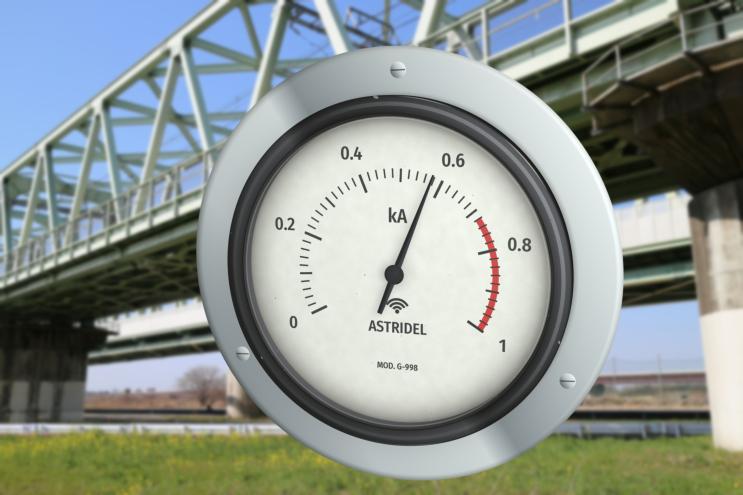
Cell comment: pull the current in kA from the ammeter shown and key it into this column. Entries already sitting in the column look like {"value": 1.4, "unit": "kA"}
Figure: {"value": 0.58, "unit": "kA"}
